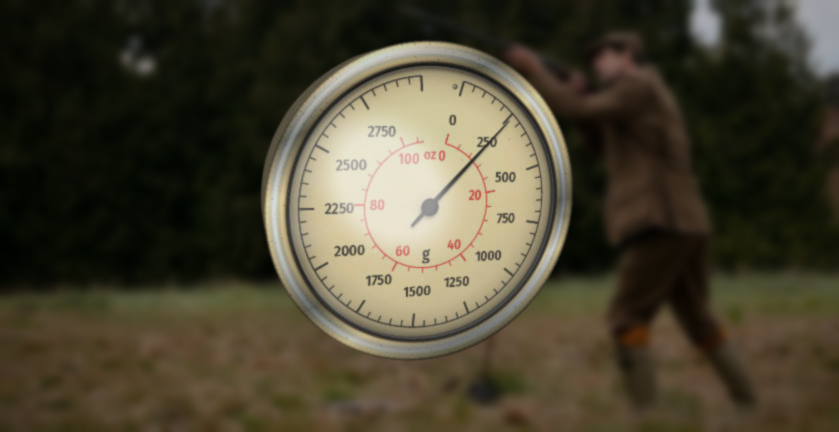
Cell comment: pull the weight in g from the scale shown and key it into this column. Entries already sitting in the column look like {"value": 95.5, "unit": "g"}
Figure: {"value": 250, "unit": "g"}
